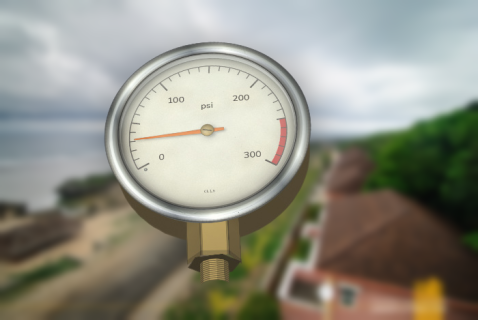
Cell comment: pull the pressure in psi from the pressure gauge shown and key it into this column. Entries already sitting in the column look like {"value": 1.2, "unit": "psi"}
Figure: {"value": 30, "unit": "psi"}
